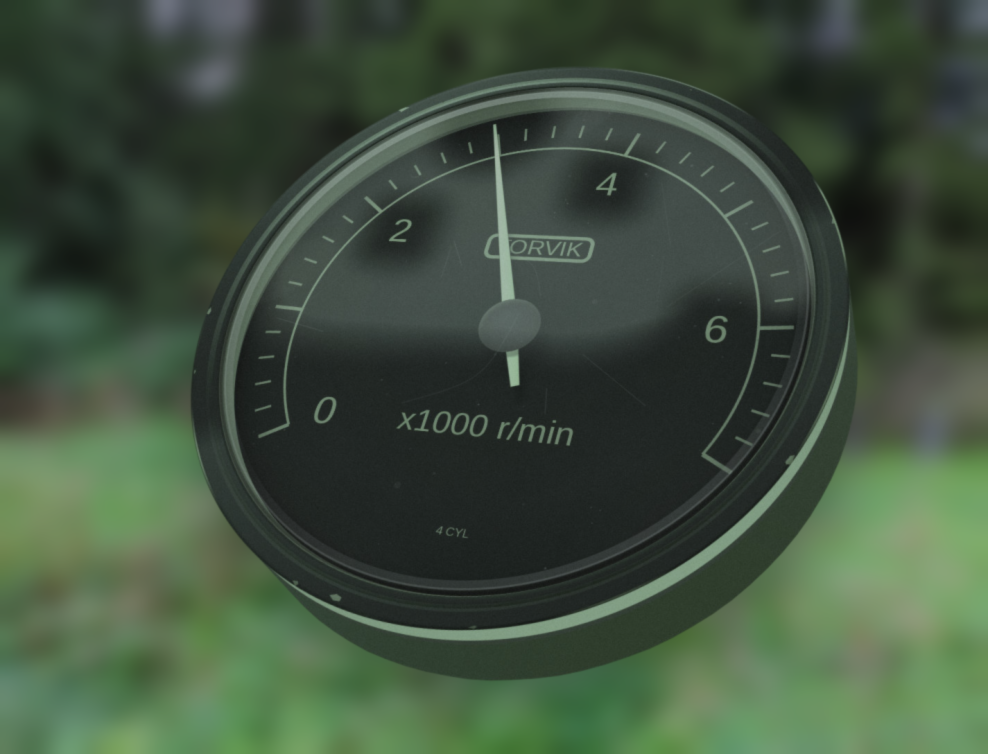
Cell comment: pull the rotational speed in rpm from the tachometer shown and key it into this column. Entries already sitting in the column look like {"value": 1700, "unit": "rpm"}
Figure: {"value": 3000, "unit": "rpm"}
